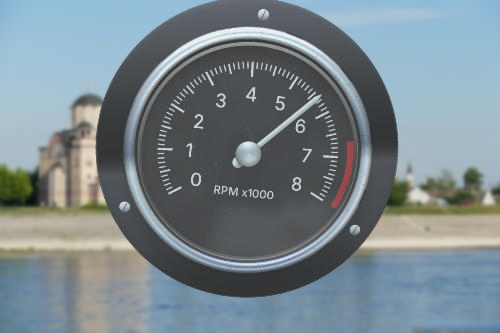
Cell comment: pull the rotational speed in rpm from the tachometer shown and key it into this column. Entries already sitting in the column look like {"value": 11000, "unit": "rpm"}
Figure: {"value": 5600, "unit": "rpm"}
